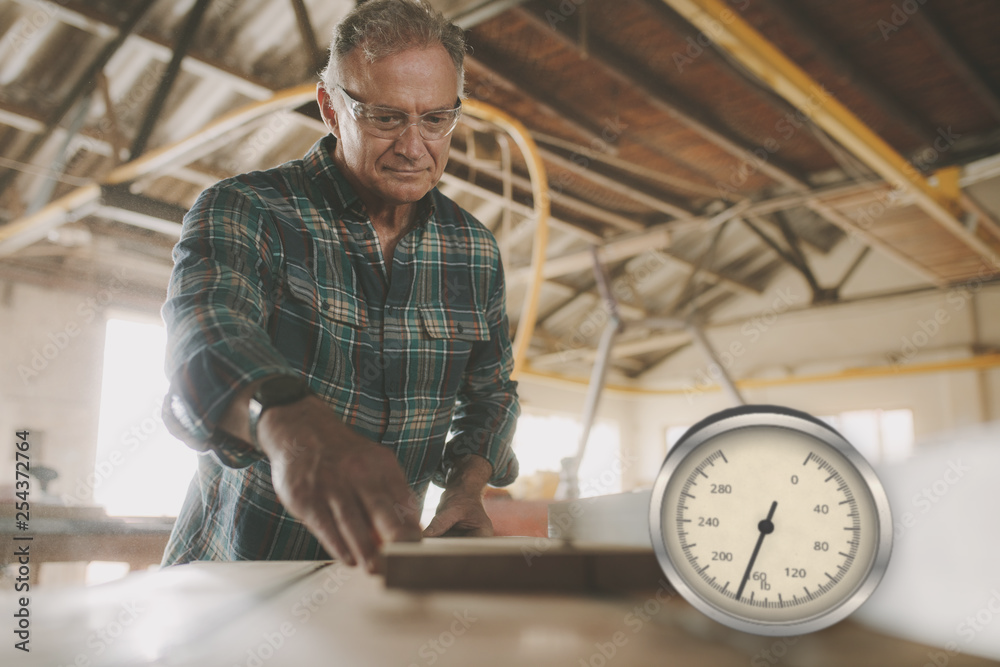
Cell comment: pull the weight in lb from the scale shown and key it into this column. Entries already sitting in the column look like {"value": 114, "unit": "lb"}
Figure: {"value": 170, "unit": "lb"}
